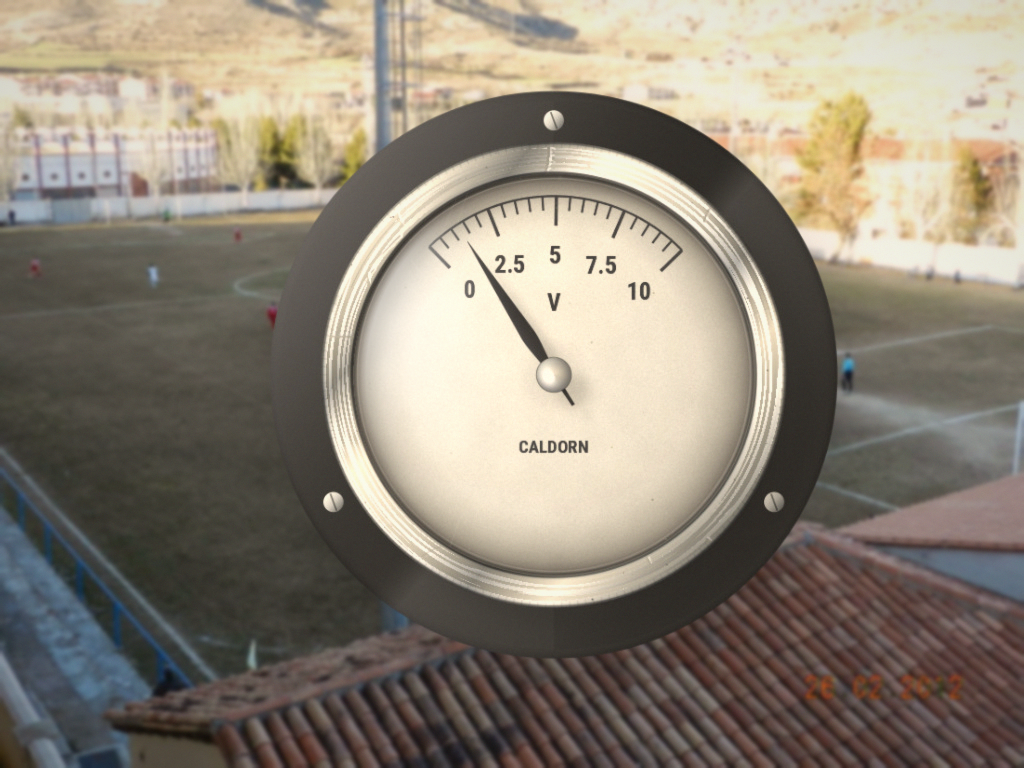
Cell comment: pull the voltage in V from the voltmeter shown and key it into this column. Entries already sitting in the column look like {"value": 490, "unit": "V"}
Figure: {"value": 1.25, "unit": "V"}
